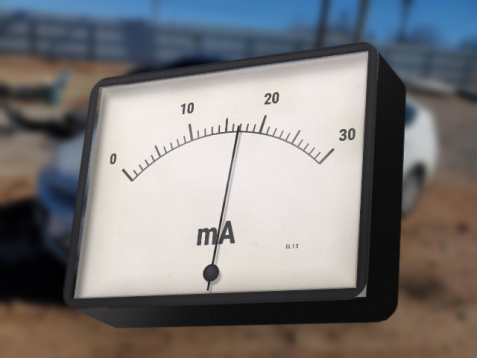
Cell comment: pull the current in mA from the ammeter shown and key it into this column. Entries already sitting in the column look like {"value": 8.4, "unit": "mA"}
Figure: {"value": 17, "unit": "mA"}
